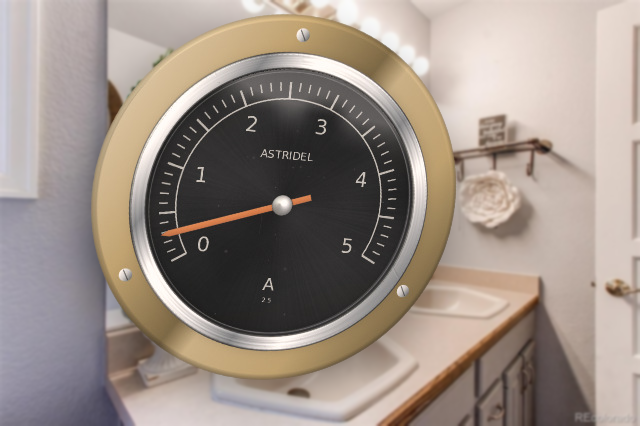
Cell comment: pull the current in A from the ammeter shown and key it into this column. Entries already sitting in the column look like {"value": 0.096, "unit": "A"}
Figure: {"value": 0.3, "unit": "A"}
